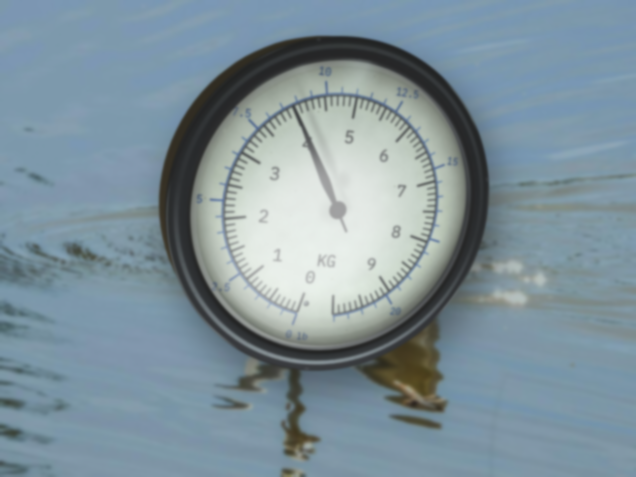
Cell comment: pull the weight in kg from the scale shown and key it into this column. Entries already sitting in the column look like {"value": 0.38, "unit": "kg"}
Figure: {"value": 4, "unit": "kg"}
